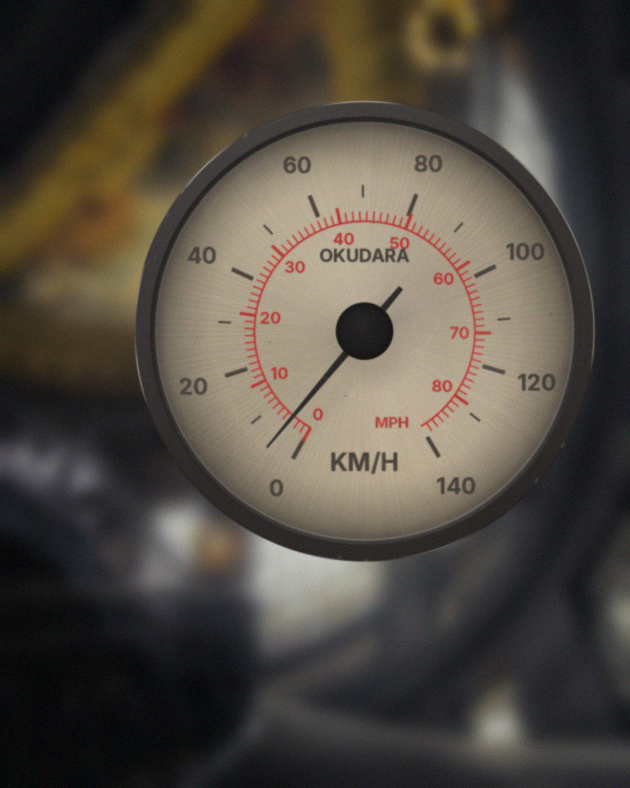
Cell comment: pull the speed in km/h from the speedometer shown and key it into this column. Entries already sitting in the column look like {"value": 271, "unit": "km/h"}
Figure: {"value": 5, "unit": "km/h"}
